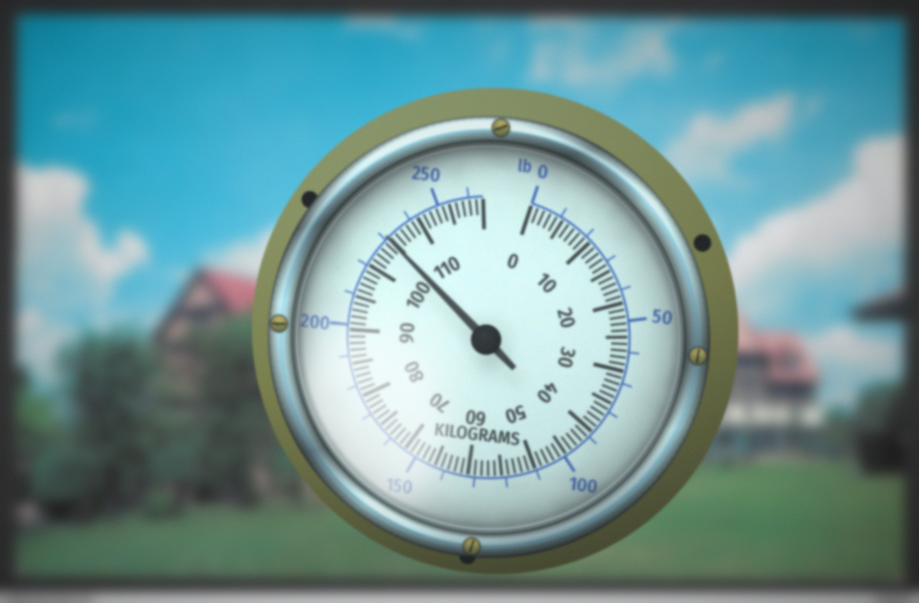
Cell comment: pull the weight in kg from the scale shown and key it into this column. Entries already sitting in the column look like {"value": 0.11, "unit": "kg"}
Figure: {"value": 105, "unit": "kg"}
